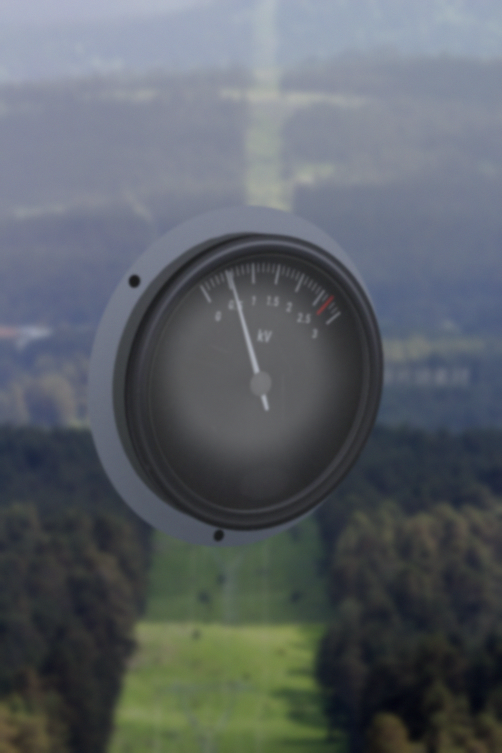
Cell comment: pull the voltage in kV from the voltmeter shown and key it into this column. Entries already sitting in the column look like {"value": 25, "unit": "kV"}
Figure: {"value": 0.5, "unit": "kV"}
